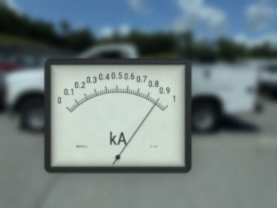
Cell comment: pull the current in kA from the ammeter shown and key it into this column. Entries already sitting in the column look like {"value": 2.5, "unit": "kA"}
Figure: {"value": 0.9, "unit": "kA"}
